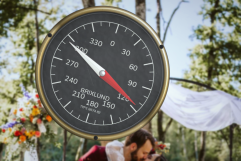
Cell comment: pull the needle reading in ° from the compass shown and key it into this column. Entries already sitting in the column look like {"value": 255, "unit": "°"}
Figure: {"value": 115, "unit": "°"}
